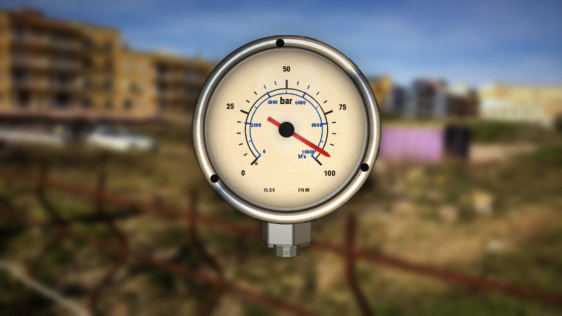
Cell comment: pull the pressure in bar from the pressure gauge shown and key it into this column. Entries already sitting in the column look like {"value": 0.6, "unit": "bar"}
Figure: {"value": 95, "unit": "bar"}
